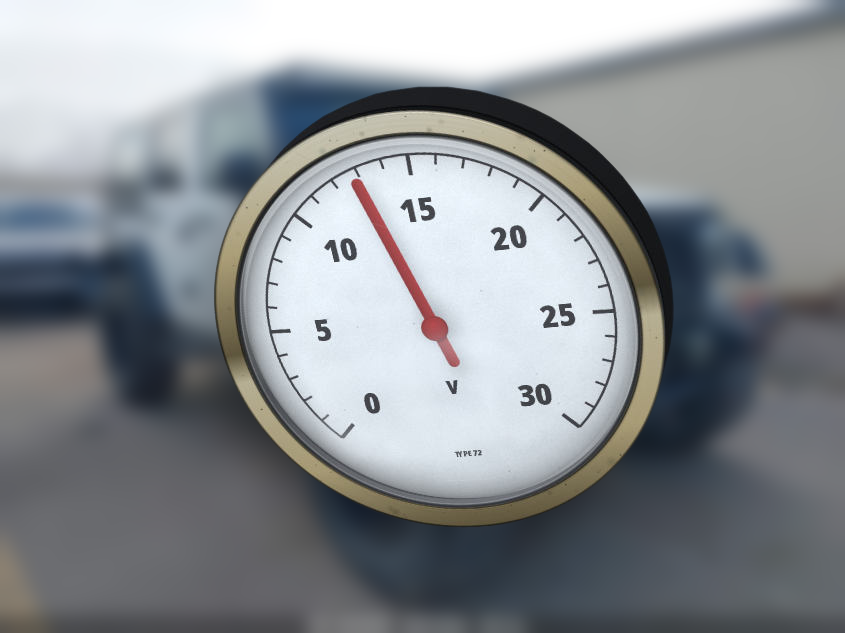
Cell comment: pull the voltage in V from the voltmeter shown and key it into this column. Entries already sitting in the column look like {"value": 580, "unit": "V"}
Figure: {"value": 13, "unit": "V"}
